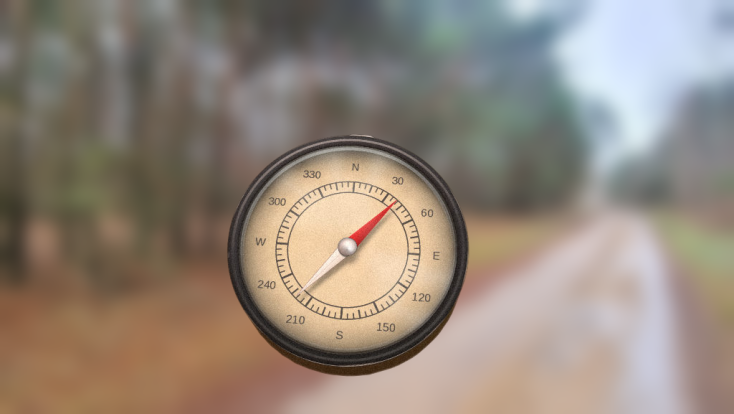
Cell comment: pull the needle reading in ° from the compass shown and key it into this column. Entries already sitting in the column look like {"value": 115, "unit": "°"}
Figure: {"value": 40, "unit": "°"}
